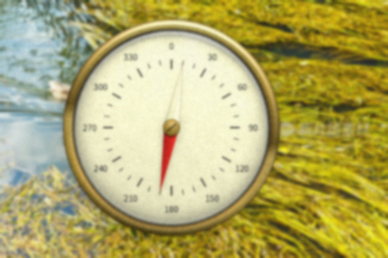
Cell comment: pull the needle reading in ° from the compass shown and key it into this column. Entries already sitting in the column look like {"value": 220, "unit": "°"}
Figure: {"value": 190, "unit": "°"}
